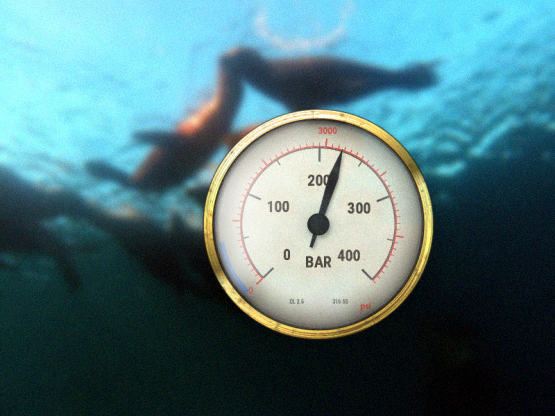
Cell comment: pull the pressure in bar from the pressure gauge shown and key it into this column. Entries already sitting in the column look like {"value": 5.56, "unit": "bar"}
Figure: {"value": 225, "unit": "bar"}
